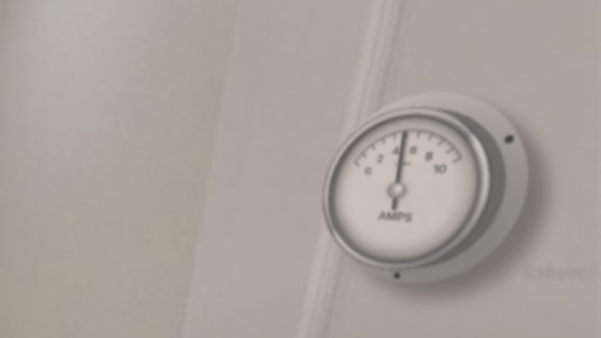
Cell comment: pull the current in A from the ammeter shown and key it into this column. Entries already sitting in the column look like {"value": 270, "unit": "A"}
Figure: {"value": 5, "unit": "A"}
